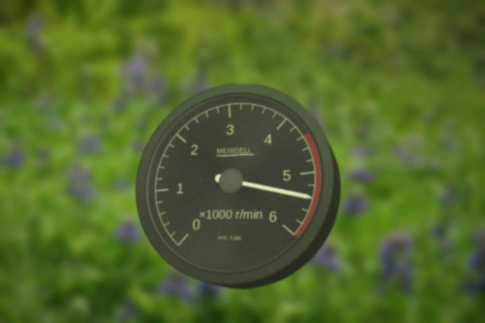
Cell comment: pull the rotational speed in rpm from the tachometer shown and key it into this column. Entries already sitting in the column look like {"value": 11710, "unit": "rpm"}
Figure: {"value": 5400, "unit": "rpm"}
